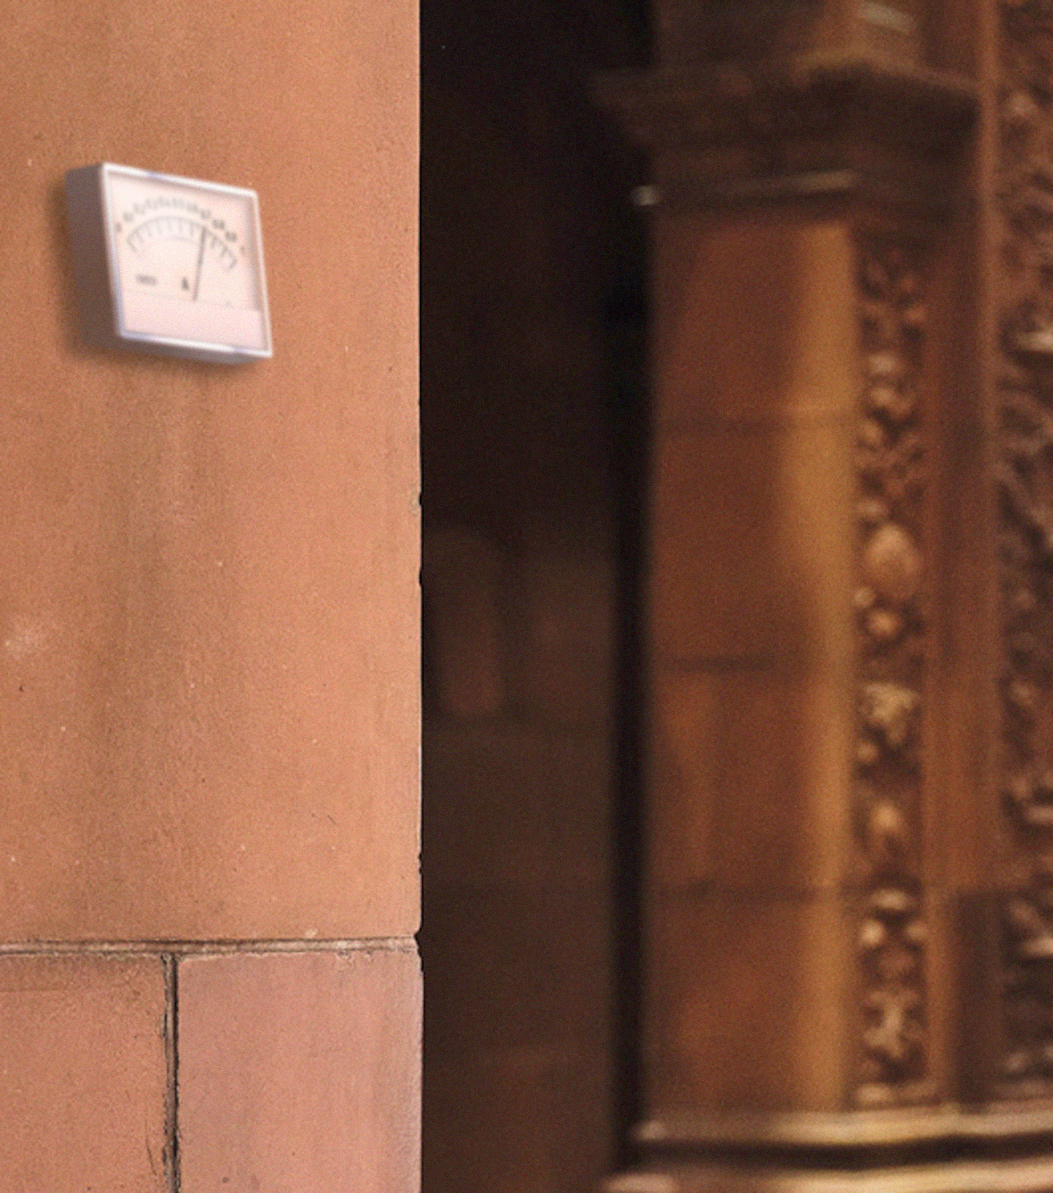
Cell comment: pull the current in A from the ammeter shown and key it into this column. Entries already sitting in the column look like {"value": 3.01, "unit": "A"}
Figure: {"value": 0.7, "unit": "A"}
